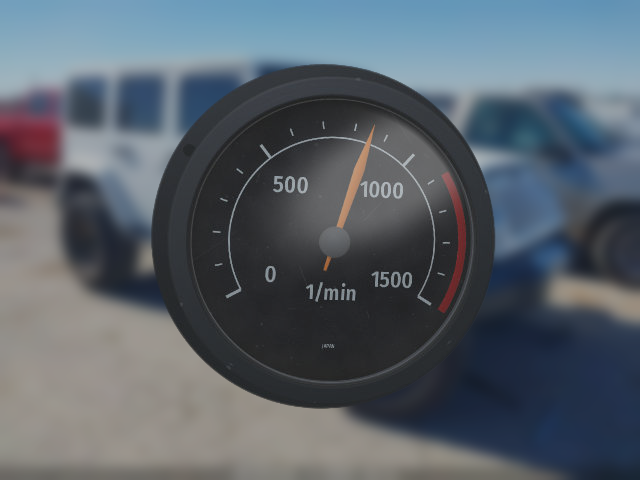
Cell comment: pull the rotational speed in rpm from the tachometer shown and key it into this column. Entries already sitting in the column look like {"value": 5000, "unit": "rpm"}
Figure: {"value": 850, "unit": "rpm"}
